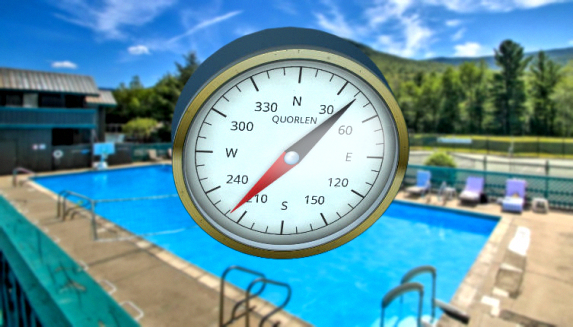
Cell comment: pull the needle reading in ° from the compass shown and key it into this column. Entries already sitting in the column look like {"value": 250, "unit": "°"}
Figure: {"value": 220, "unit": "°"}
